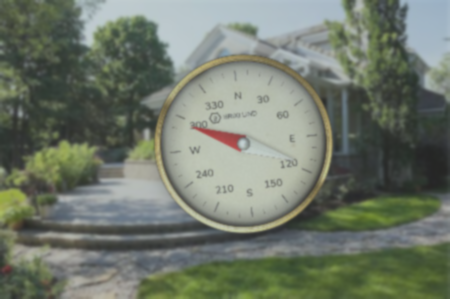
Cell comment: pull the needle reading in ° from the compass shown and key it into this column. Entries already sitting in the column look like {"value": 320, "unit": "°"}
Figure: {"value": 295, "unit": "°"}
